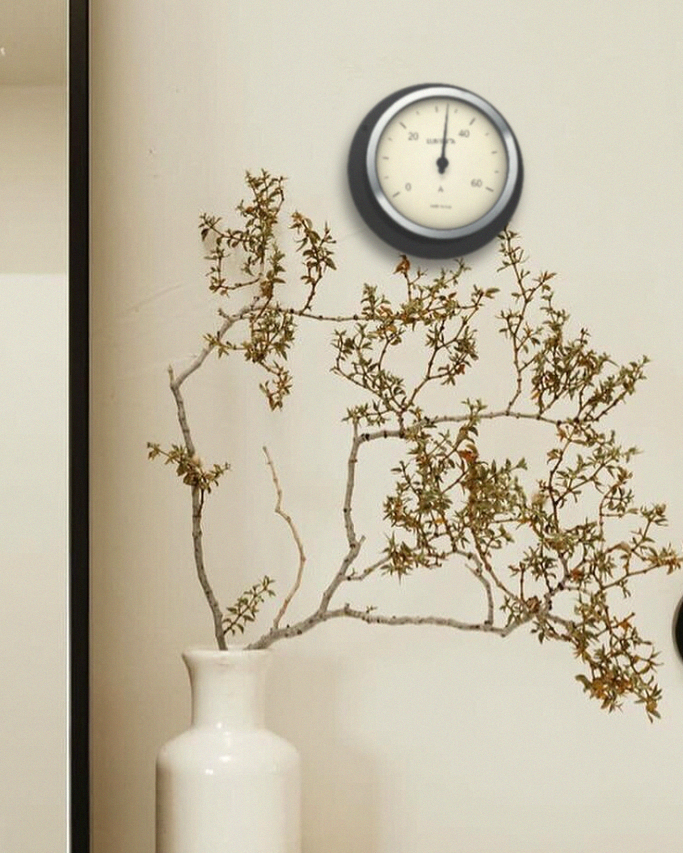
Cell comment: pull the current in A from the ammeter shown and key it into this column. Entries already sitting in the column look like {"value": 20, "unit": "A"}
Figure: {"value": 32.5, "unit": "A"}
